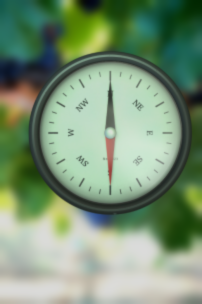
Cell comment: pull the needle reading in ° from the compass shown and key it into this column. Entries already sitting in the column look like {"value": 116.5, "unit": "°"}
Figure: {"value": 180, "unit": "°"}
